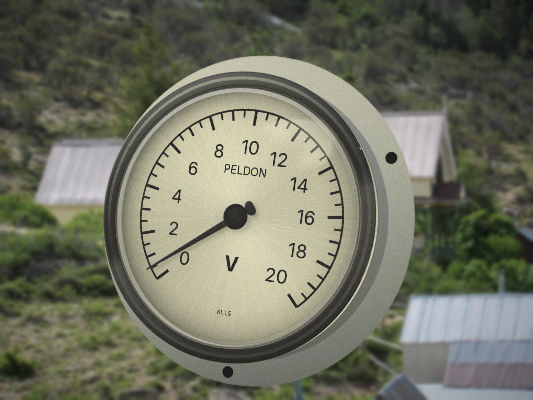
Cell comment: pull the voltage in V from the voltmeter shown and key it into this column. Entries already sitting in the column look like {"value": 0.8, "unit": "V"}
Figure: {"value": 0.5, "unit": "V"}
